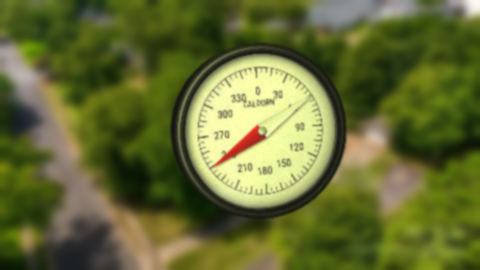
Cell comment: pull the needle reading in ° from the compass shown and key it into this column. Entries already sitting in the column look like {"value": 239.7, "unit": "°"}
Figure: {"value": 240, "unit": "°"}
